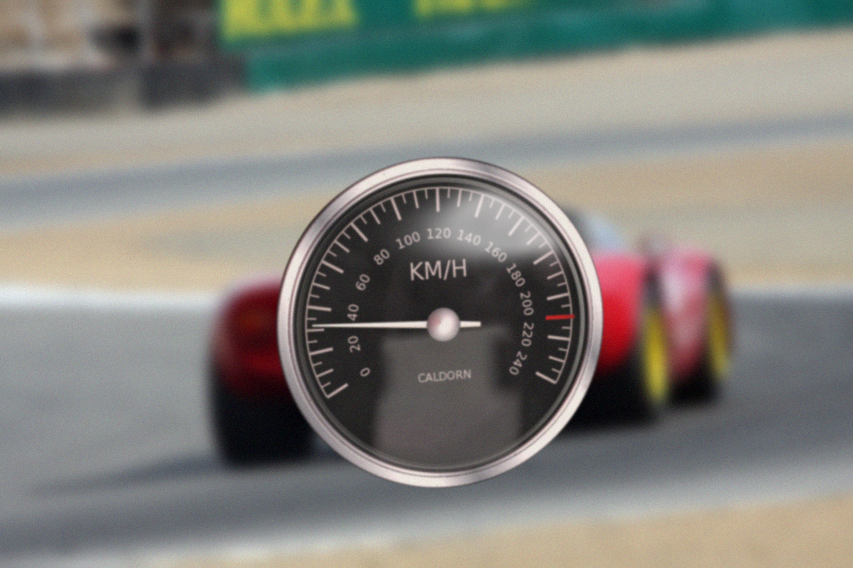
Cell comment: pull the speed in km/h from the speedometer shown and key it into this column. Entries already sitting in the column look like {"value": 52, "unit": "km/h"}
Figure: {"value": 32.5, "unit": "km/h"}
